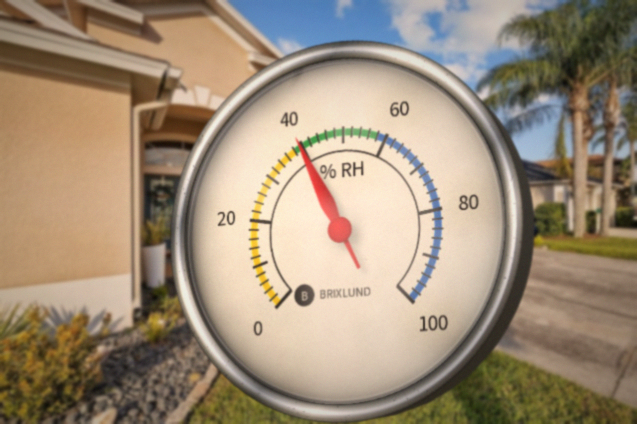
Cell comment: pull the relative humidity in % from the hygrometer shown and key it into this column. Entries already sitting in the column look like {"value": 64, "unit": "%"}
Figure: {"value": 40, "unit": "%"}
